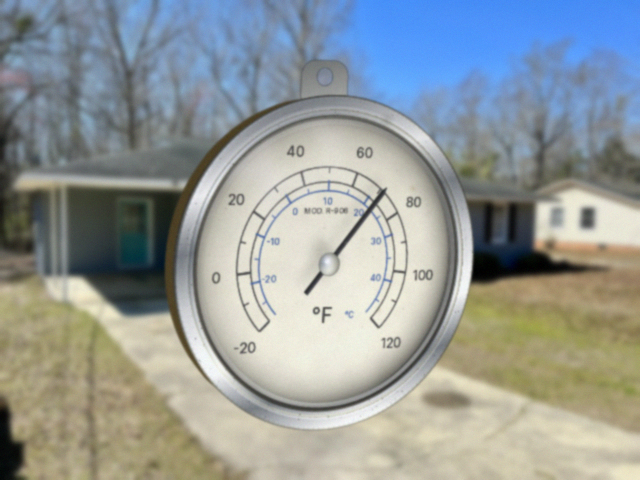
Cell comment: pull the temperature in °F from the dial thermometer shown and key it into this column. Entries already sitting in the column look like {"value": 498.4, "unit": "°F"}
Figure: {"value": 70, "unit": "°F"}
